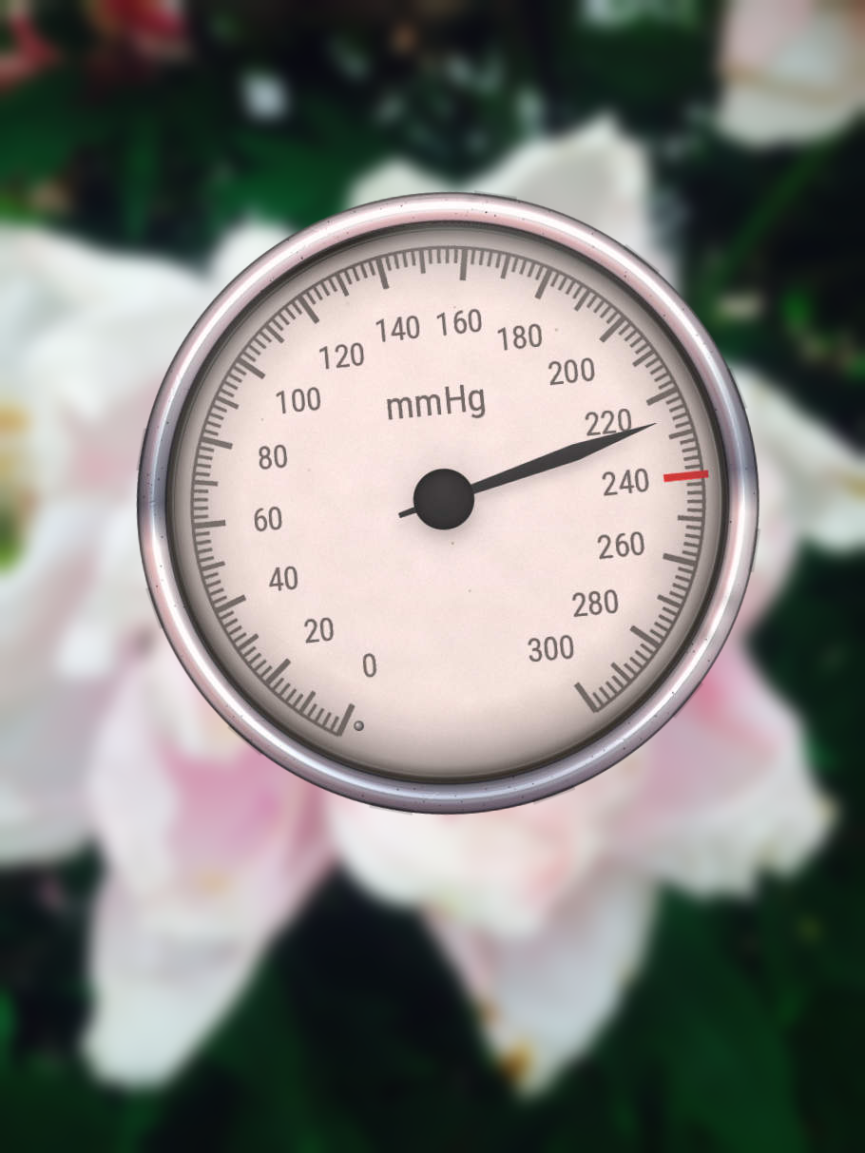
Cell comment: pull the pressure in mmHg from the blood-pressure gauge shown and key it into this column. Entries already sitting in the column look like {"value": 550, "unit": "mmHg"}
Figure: {"value": 226, "unit": "mmHg"}
